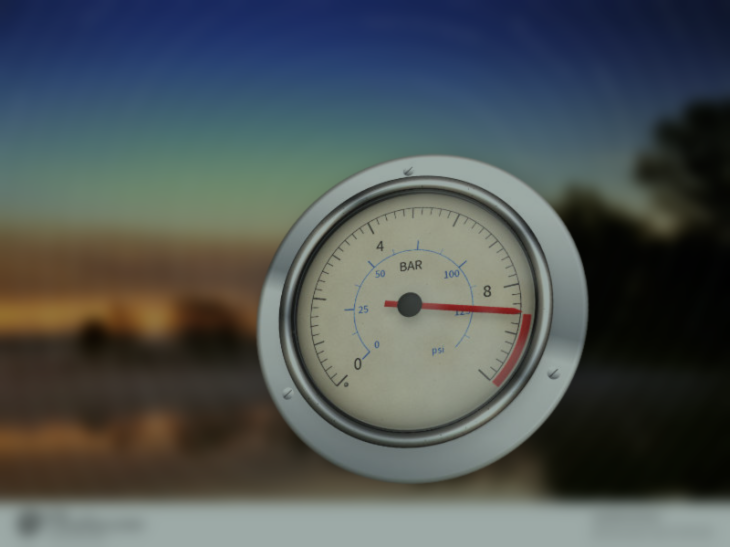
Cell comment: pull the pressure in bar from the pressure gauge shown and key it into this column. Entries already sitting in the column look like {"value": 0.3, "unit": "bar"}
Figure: {"value": 8.6, "unit": "bar"}
